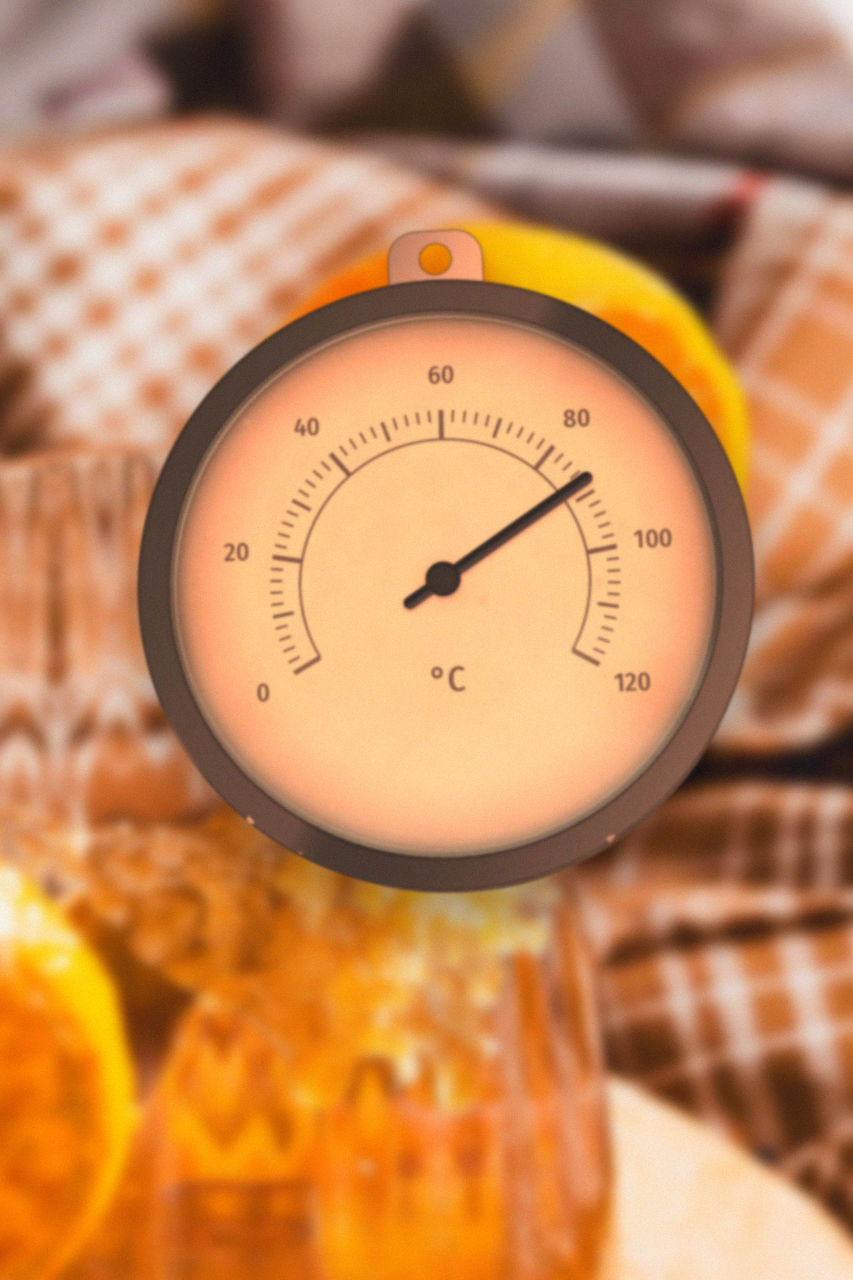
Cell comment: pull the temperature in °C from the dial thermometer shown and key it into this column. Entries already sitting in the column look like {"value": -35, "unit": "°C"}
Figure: {"value": 88, "unit": "°C"}
